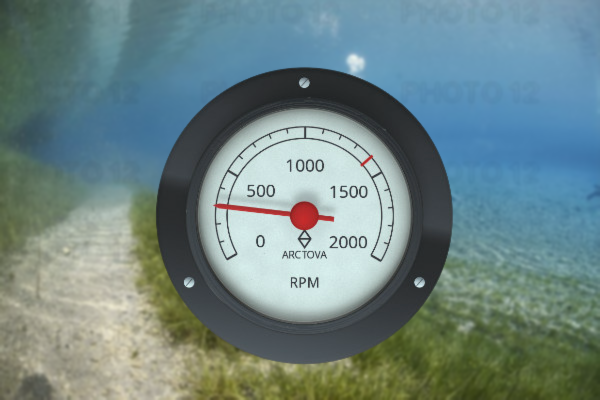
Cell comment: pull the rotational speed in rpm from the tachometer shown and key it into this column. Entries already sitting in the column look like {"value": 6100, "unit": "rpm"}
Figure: {"value": 300, "unit": "rpm"}
